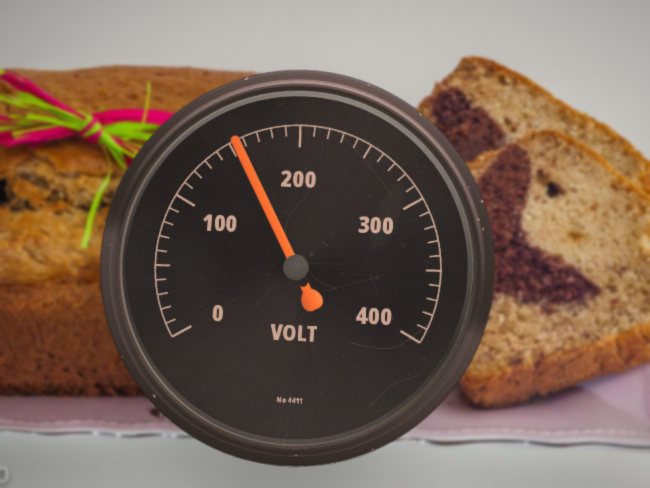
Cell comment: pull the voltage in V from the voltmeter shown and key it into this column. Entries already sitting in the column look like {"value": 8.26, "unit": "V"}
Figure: {"value": 155, "unit": "V"}
